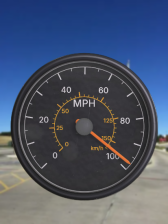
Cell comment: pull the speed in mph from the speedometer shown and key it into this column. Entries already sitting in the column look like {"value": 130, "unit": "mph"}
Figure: {"value": 97.5, "unit": "mph"}
